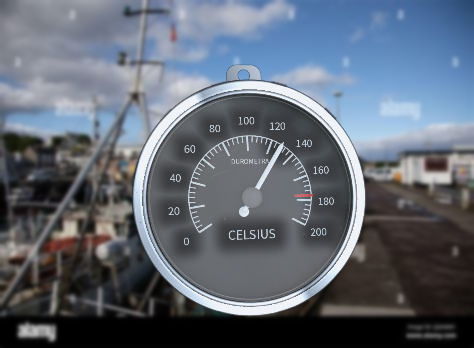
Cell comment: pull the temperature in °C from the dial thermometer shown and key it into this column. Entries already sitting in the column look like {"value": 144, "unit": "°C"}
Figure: {"value": 128, "unit": "°C"}
